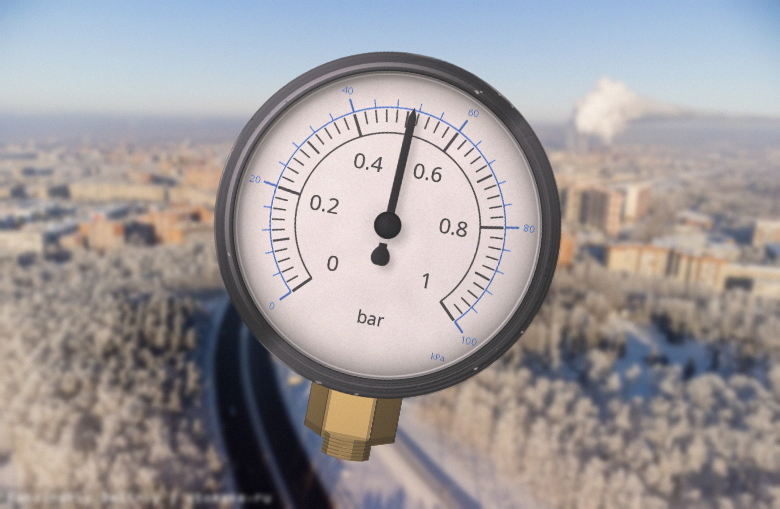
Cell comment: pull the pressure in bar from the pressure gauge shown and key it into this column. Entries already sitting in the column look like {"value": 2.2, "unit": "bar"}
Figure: {"value": 0.51, "unit": "bar"}
